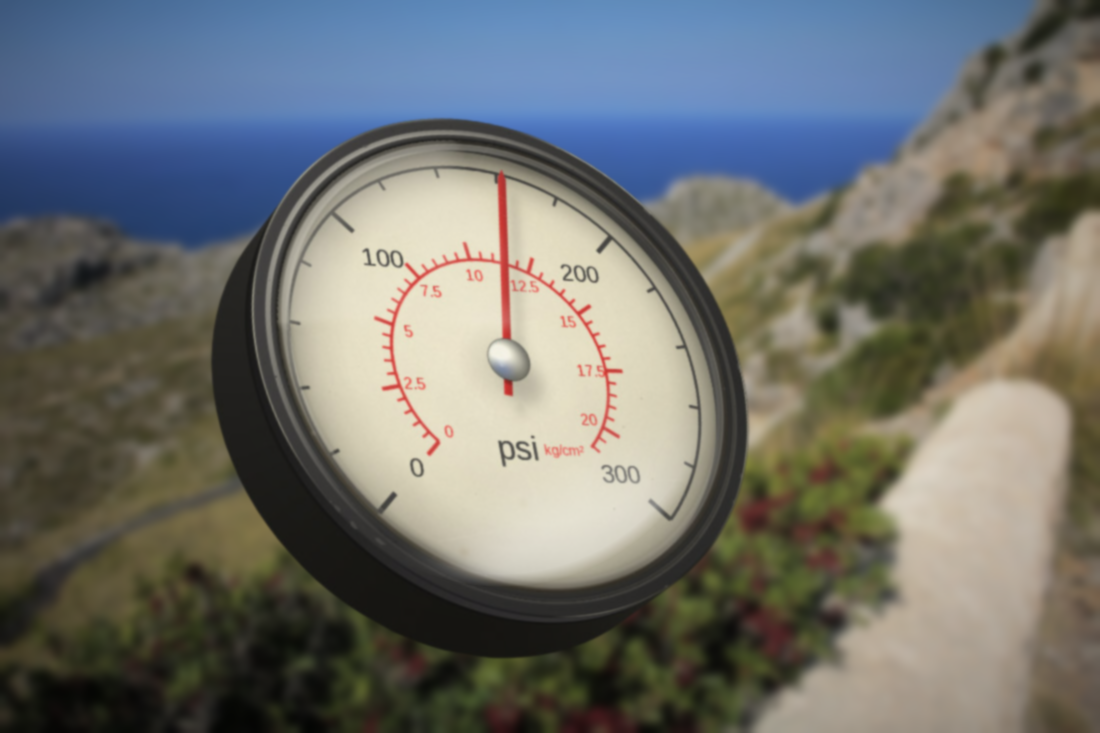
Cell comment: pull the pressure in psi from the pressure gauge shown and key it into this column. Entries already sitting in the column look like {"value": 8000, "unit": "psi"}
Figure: {"value": 160, "unit": "psi"}
